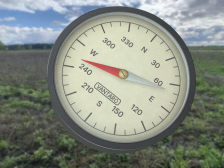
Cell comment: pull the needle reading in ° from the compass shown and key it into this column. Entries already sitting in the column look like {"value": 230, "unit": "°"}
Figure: {"value": 250, "unit": "°"}
